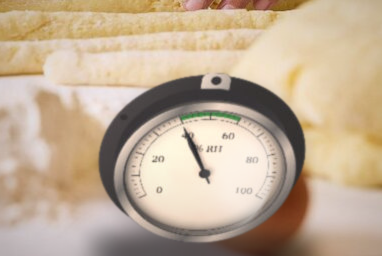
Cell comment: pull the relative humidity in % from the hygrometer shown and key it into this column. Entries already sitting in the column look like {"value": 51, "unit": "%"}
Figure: {"value": 40, "unit": "%"}
